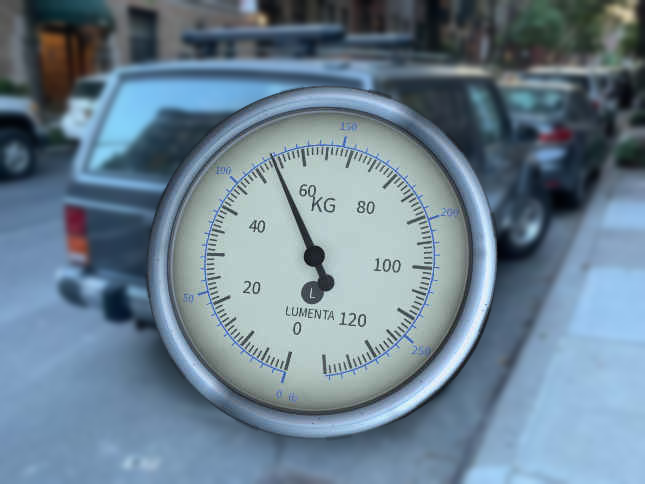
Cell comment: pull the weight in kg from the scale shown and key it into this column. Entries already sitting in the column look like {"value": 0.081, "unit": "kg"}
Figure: {"value": 54, "unit": "kg"}
